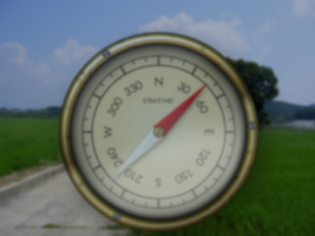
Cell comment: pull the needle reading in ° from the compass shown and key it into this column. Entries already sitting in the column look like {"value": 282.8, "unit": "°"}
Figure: {"value": 45, "unit": "°"}
